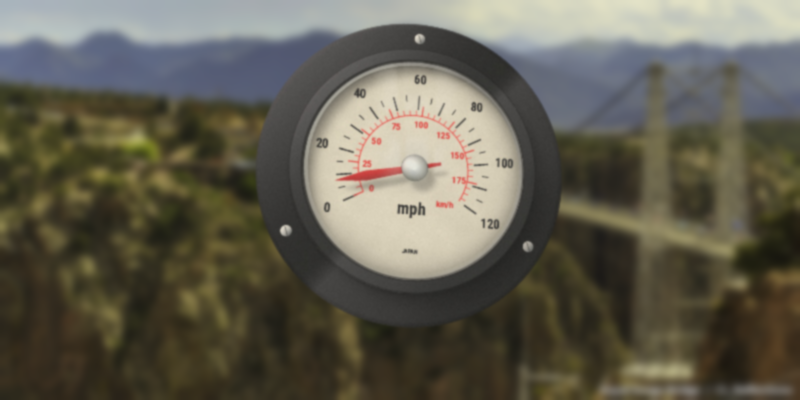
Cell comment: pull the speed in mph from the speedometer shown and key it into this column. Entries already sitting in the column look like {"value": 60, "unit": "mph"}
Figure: {"value": 7.5, "unit": "mph"}
